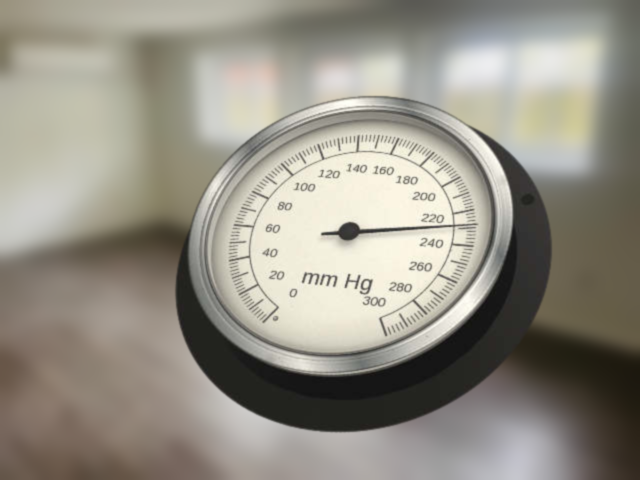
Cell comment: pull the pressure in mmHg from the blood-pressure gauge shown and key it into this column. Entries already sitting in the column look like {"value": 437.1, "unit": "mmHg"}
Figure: {"value": 230, "unit": "mmHg"}
